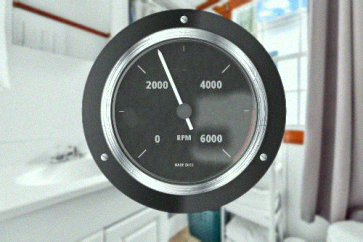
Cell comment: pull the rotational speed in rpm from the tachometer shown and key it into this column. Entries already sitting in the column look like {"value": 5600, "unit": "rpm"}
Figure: {"value": 2500, "unit": "rpm"}
